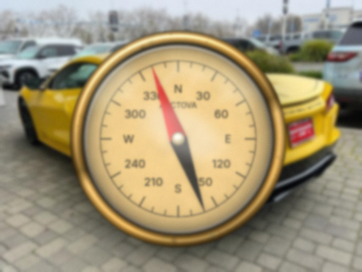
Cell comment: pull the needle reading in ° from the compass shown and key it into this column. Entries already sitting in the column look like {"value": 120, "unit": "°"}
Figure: {"value": 340, "unit": "°"}
